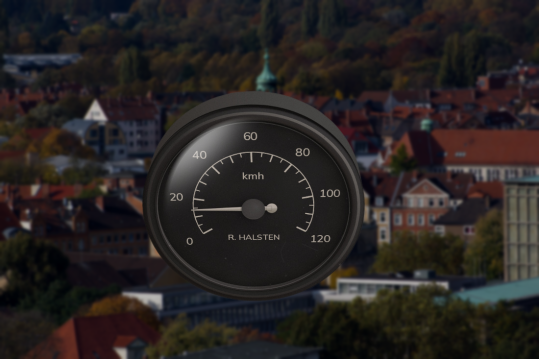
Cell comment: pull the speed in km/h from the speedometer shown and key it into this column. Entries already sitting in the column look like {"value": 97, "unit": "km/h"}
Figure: {"value": 15, "unit": "km/h"}
